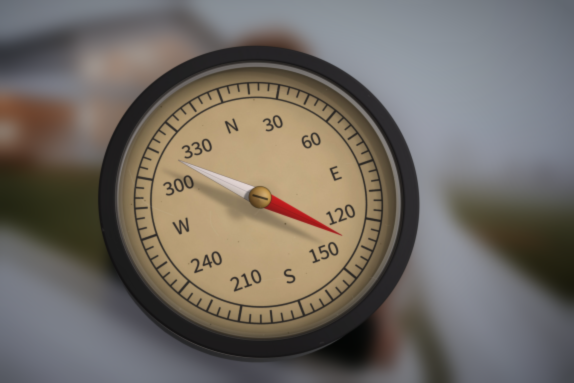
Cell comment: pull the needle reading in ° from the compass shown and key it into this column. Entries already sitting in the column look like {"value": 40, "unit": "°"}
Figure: {"value": 135, "unit": "°"}
